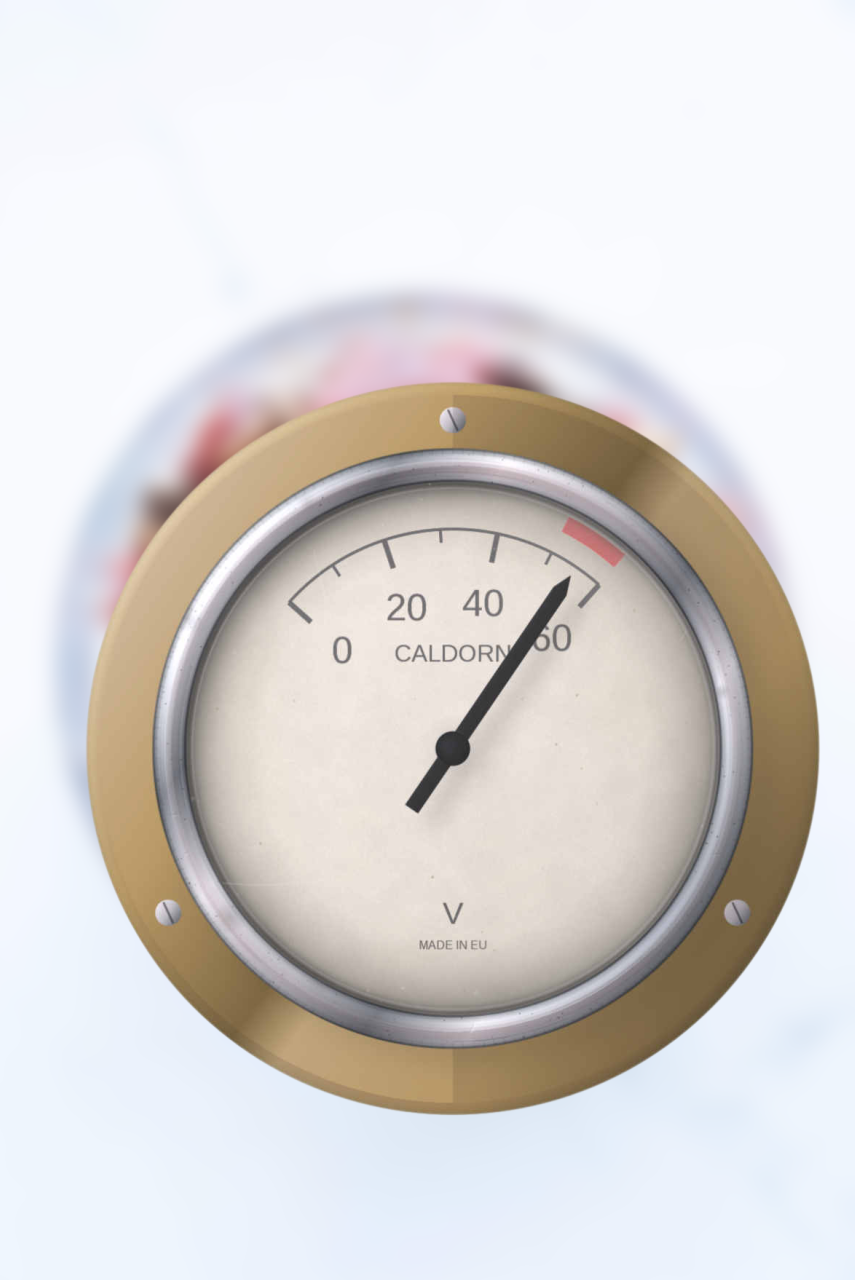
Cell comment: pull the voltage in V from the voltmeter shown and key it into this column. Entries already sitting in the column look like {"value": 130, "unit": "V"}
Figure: {"value": 55, "unit": "V"}
